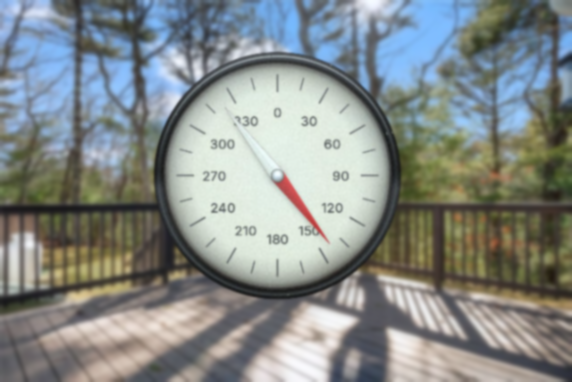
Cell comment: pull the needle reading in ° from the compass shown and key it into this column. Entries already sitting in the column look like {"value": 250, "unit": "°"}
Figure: {"value": 142.5, "unit": "°"}
